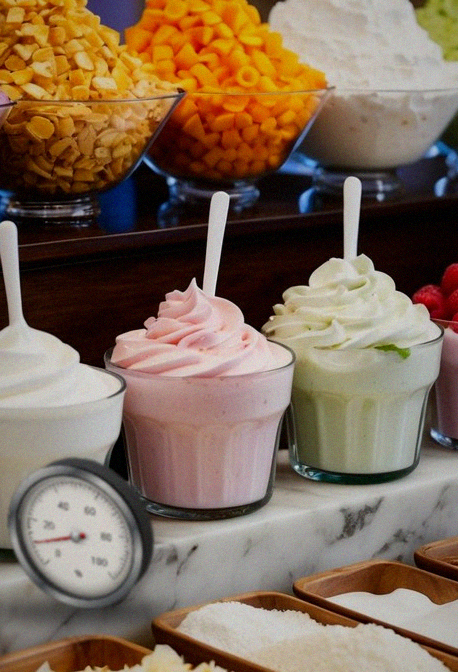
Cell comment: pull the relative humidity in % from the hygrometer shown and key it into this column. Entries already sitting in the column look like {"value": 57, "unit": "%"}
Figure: {"value": 10, "unit": "%"}
